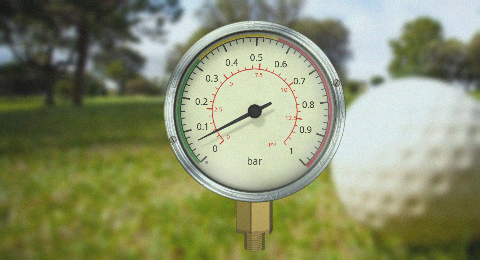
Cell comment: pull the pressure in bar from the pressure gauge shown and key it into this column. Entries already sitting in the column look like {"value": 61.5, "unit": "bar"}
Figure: {"value": 0.06, "unit": "bar"}
